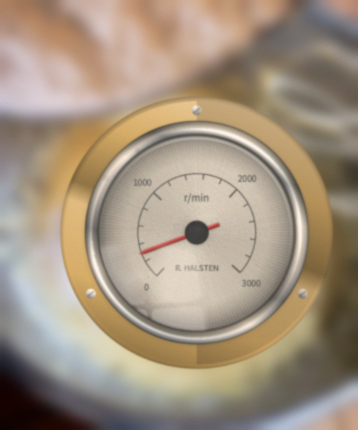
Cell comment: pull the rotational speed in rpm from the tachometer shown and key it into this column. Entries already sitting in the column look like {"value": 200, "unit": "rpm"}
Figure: {"value": 300, "unit": "rpm"}
